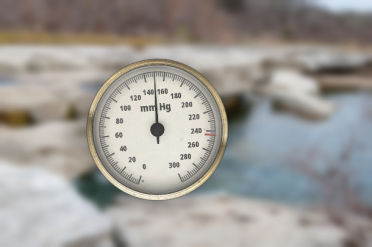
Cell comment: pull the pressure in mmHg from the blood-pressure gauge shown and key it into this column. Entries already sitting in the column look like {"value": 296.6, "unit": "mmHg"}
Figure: {"value": 150, "unit": "mmHg"}
